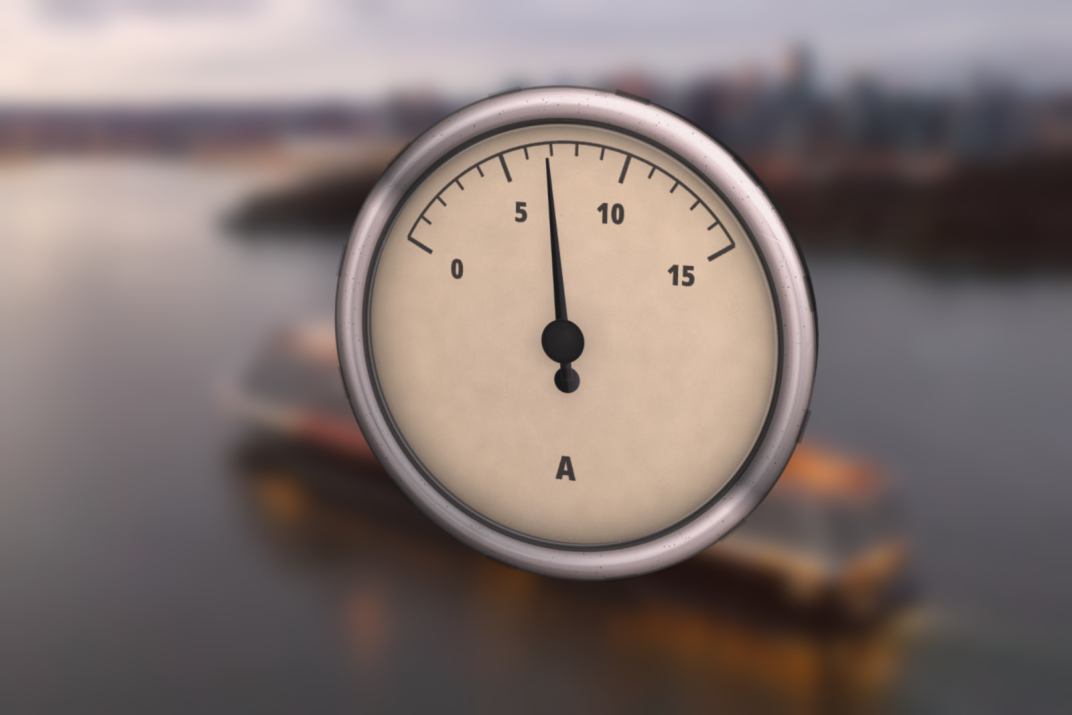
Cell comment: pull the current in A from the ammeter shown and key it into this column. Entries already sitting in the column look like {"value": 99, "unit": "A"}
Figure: {"value": 7, "unit": "A"}
